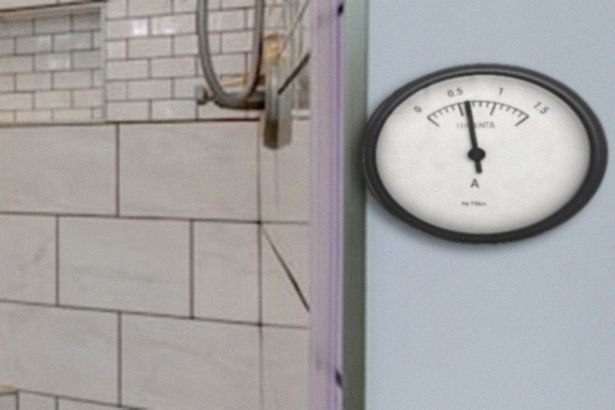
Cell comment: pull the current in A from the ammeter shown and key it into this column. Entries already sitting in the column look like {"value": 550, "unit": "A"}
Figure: {"value": 0.6, "unit": "A"}
